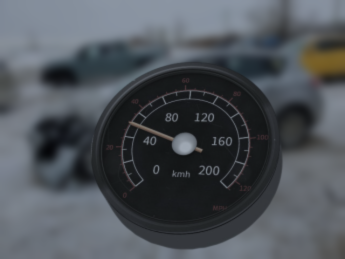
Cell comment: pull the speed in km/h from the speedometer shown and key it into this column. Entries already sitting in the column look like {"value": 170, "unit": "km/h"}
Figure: {"value": 50, "unit": "km/h"}
